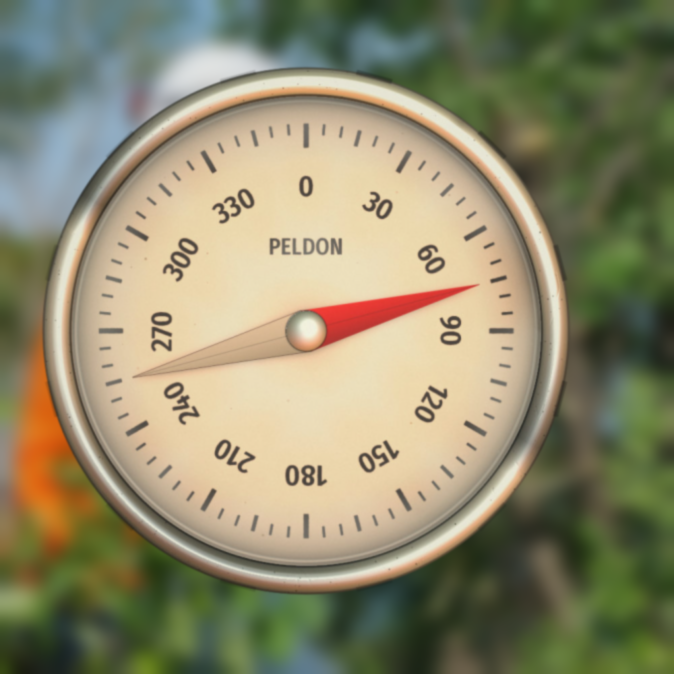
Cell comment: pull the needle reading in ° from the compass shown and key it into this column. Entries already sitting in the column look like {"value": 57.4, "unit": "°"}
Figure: {"value": 75, "unit": "°"}
